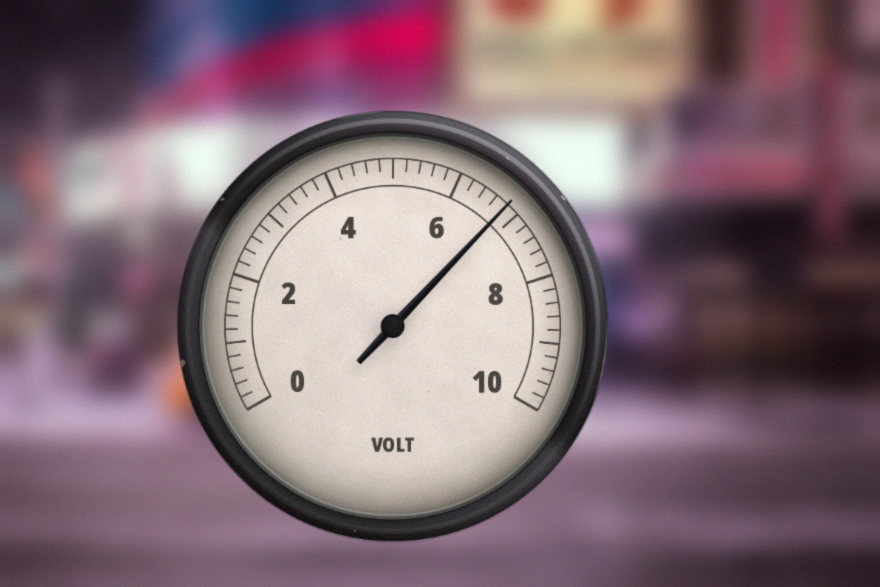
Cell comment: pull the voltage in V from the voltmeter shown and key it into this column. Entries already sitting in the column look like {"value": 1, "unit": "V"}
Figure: {"value": 6.8, "unit": "V"}
